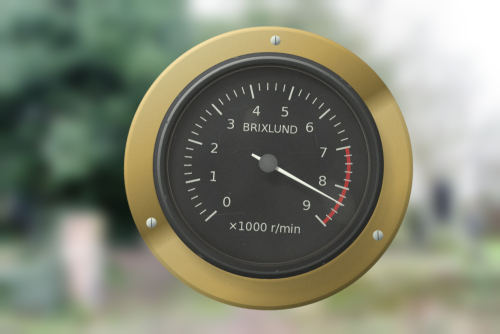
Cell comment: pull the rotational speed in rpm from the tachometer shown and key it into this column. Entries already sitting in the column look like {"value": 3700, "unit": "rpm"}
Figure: {"value": 8400, "unit": "rpm"}
